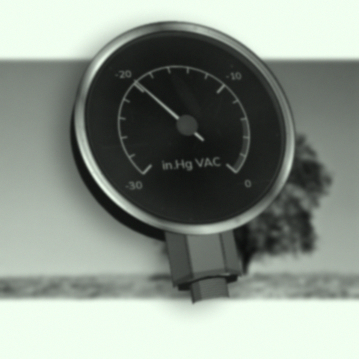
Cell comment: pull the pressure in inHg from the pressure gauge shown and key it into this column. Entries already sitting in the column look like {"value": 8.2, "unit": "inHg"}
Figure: {"value": -20, "unit": "inHg"}
